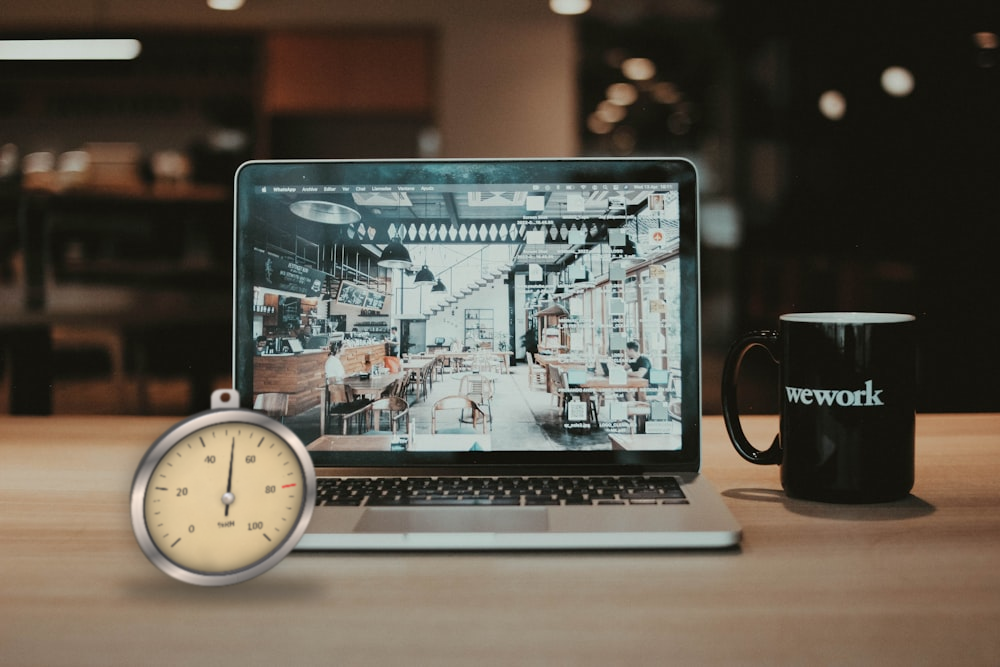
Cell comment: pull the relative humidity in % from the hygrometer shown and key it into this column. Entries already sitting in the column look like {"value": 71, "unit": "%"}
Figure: {"value": 50, "unit": "%"}
